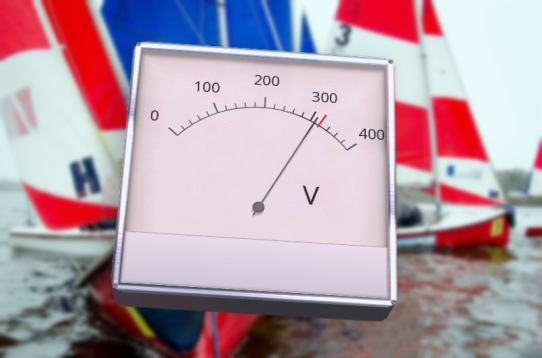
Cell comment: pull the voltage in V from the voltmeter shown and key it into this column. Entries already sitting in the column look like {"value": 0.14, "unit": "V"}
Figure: {"value": 310, "unit": "V"}
